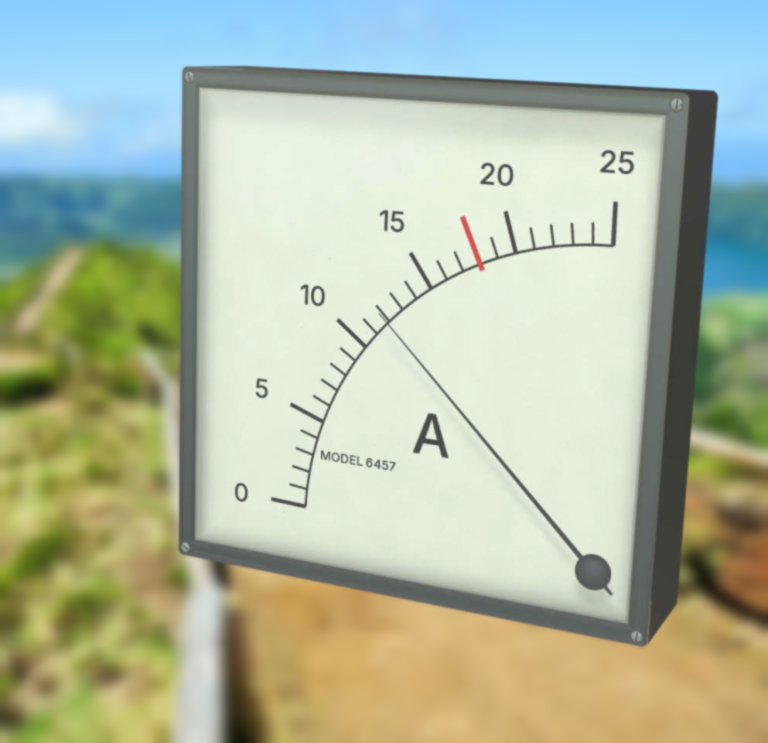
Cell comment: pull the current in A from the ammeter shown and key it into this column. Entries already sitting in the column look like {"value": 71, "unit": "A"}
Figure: {"value": 12, "unit": "A"}
